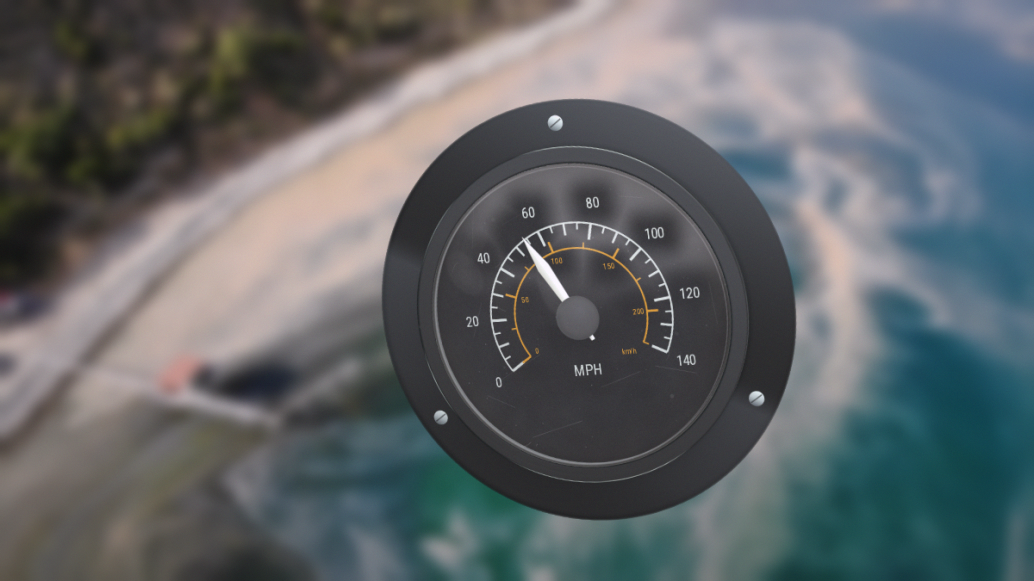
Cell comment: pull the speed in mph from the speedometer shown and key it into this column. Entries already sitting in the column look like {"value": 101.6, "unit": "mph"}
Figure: {"value": 55, "unit": "mph"}
